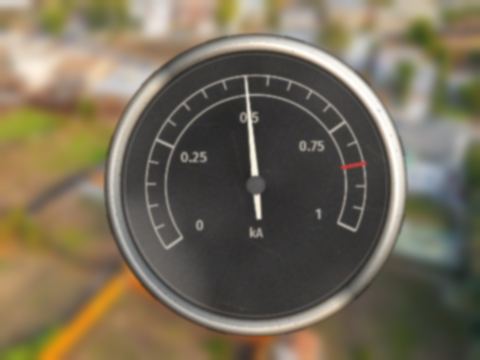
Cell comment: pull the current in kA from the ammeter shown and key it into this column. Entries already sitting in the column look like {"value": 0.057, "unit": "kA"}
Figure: {"value": 0.5, "unit": "kA"}
